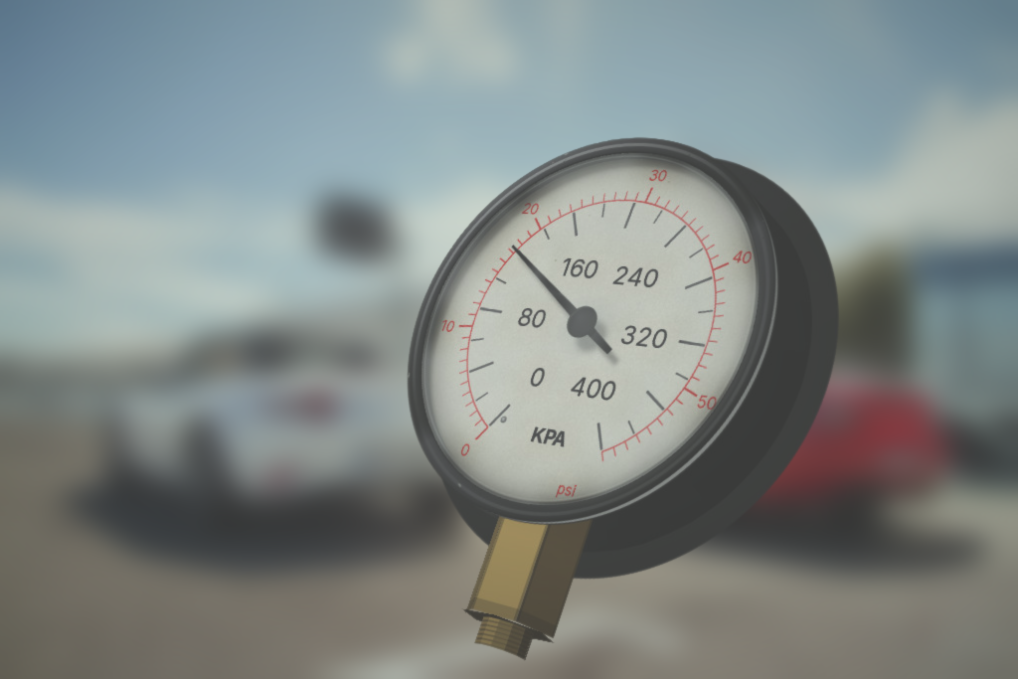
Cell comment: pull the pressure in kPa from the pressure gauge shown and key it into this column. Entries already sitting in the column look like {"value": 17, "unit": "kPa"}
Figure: {"value": 120, "unit": "kPa"}
